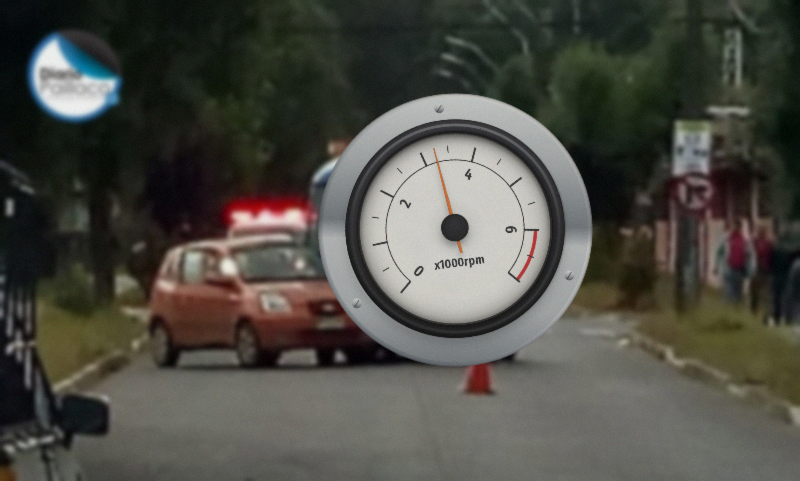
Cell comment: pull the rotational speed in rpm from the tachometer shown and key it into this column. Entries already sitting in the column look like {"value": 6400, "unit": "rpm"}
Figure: {"value": 3250, "unit": "rpm"}
